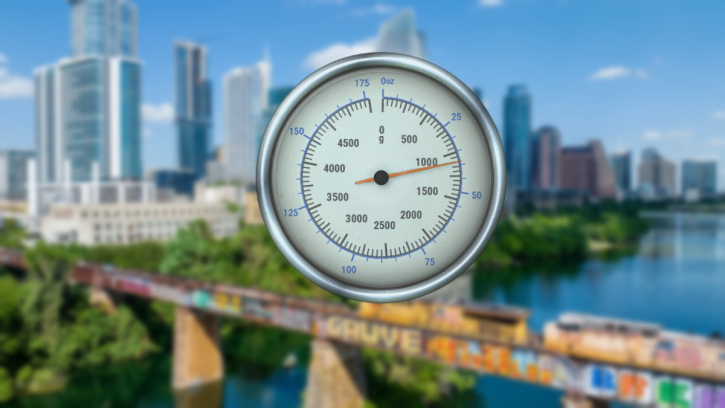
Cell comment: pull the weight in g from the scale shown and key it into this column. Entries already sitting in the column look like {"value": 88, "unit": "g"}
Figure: {"value": 1100, "unit": "g"}
